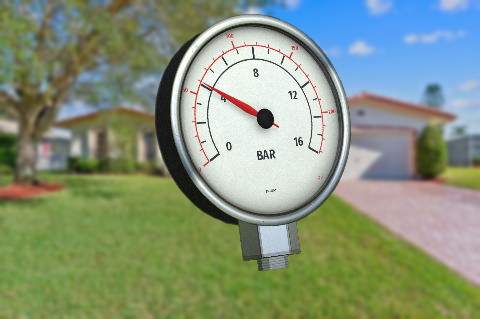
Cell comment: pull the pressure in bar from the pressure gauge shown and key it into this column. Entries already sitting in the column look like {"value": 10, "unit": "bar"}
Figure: {"value": 4, "unit": "bar"}
